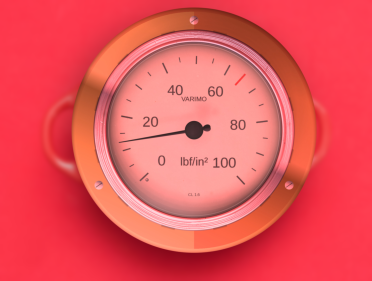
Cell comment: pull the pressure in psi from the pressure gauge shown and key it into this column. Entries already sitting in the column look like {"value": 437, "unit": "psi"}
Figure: {"value": 12.5, "unit": "psi"}
